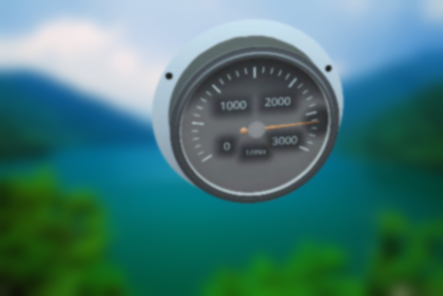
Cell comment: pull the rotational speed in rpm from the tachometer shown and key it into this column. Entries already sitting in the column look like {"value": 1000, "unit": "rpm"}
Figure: {"value": 2600, "unit": "rpm"}
